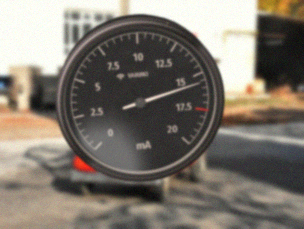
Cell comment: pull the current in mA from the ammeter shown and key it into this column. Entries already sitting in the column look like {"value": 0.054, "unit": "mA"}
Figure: {"value": 15.5, "unit": "mA"}
